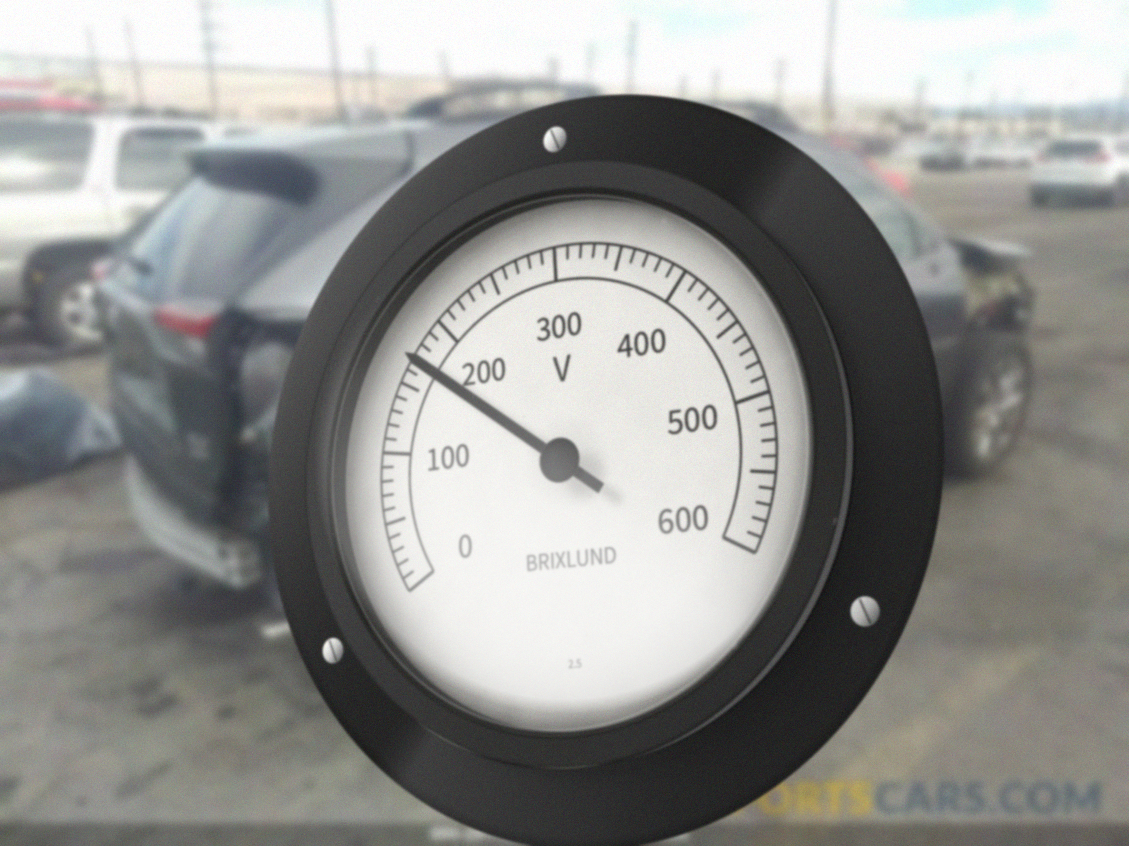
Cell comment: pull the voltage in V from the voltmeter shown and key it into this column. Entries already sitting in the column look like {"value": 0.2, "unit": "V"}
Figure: {"value": 170, "unit": "V"}
